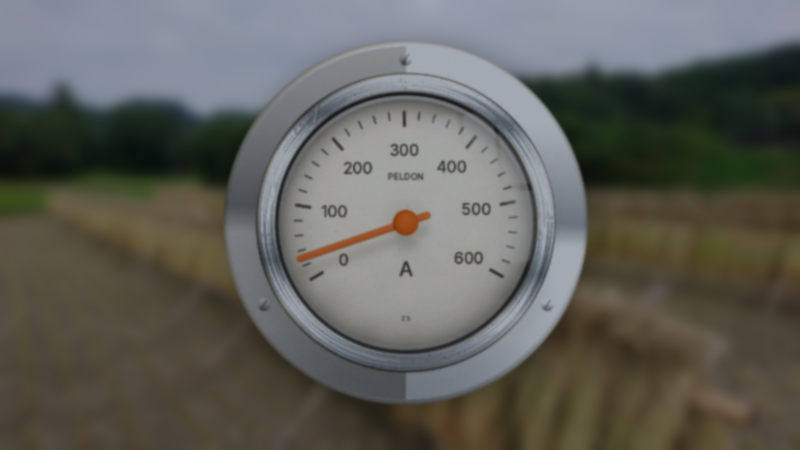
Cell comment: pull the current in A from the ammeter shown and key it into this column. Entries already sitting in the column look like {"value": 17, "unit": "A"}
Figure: {"value": 30, "unit": "A"}
